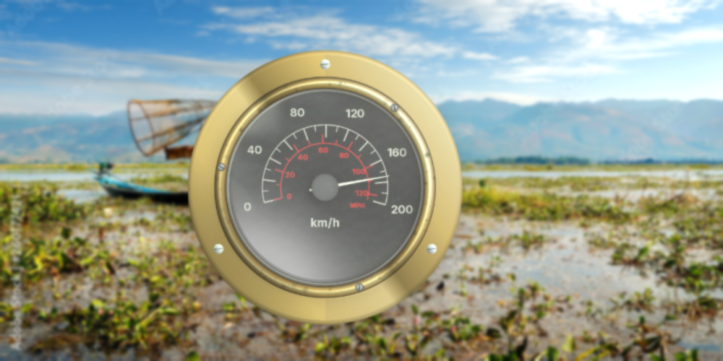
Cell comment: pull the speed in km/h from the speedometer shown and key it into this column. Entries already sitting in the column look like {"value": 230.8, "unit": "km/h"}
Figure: {"value": 175, "unit": "km/h"}
